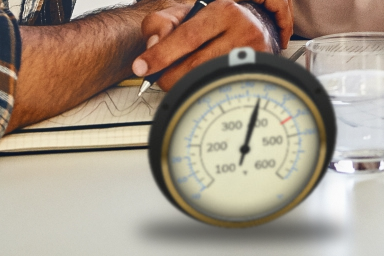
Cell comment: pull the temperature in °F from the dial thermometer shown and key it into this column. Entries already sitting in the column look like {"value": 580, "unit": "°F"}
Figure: {"value": 380, "unit": "°F"}
